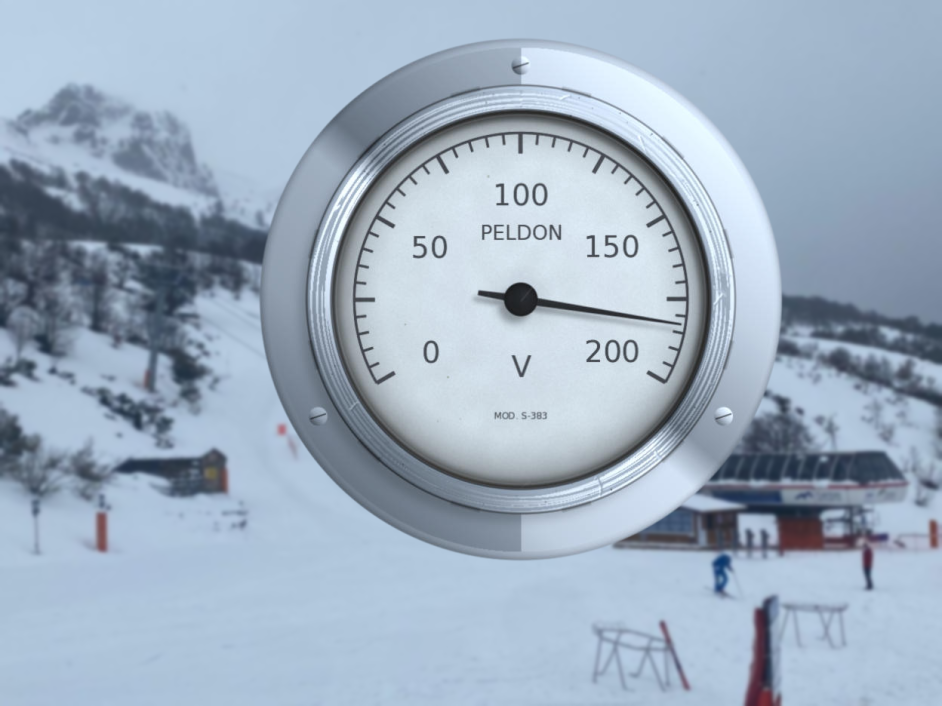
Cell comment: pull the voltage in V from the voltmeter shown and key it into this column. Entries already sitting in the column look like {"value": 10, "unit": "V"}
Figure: {"value": 182.5, "unit": "V"}
